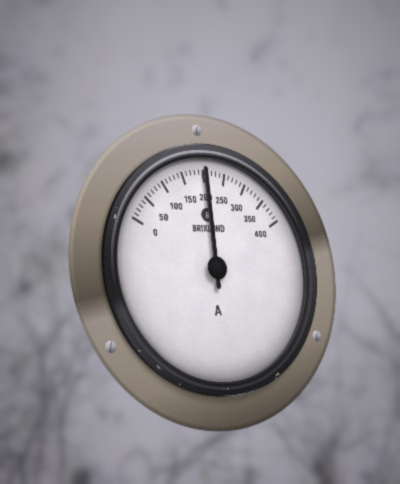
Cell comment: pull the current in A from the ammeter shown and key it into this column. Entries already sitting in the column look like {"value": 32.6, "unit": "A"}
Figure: {"value": 200, "unit": "A"}
